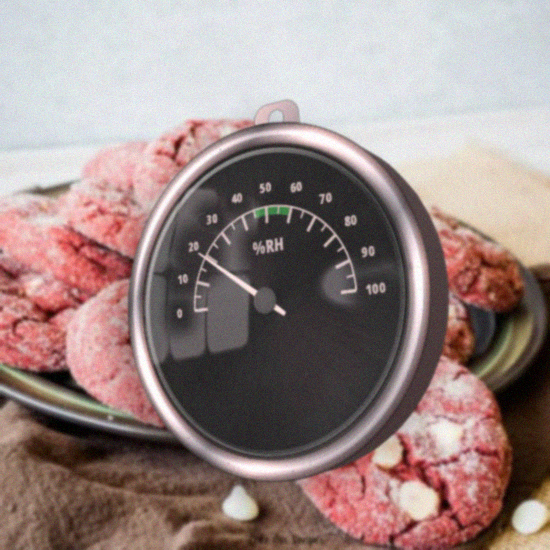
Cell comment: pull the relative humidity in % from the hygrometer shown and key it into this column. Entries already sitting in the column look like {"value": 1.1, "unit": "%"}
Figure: {"value": 20, "unit": "%"}
